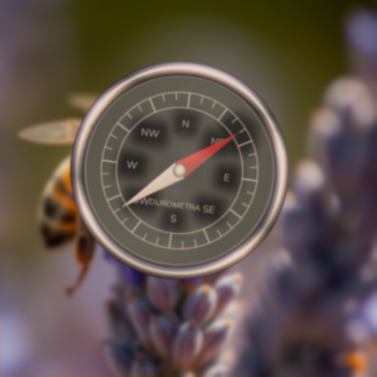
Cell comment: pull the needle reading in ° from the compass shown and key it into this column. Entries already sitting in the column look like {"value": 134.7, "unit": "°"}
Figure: {"value": 50, "unit": "°"}
